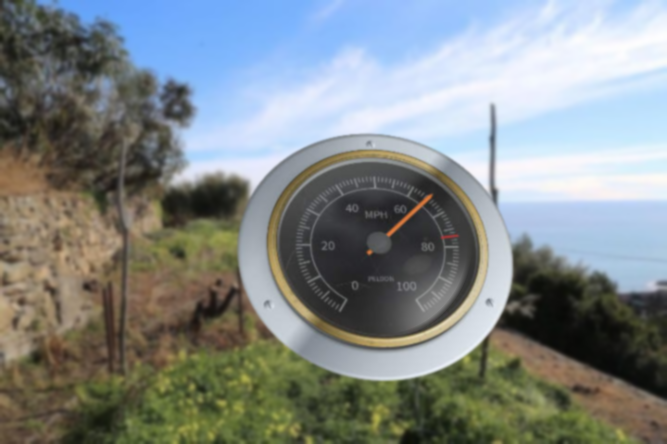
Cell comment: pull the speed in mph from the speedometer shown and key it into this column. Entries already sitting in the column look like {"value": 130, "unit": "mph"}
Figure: {"value": 65, "unit": "mph"}
